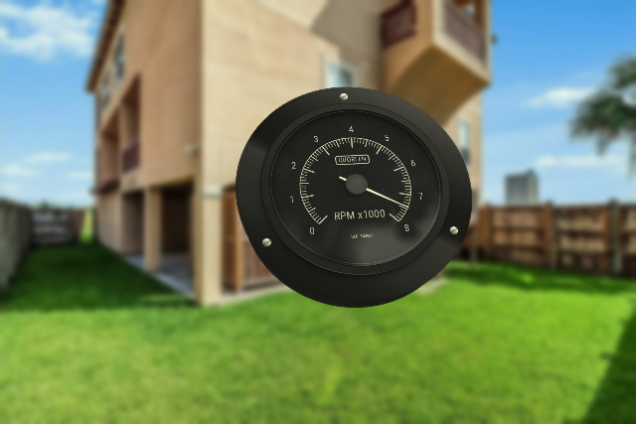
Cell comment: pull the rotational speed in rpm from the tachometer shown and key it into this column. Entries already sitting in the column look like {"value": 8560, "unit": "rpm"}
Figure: {"value": 7500, "unit": "rpm"}
